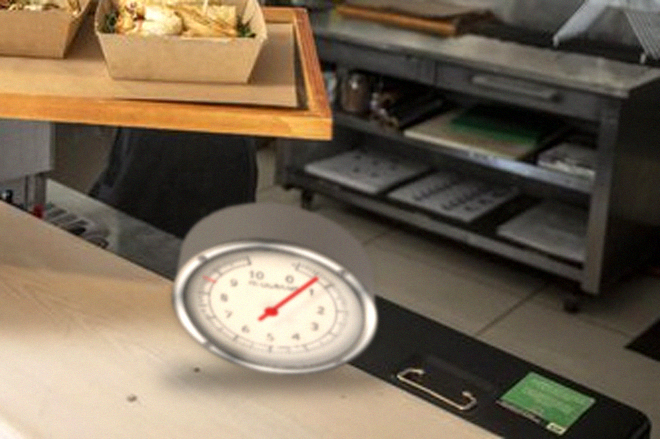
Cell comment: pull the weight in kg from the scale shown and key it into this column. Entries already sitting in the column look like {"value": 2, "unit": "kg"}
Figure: {"value": 0.5, "unit": "kg"}
